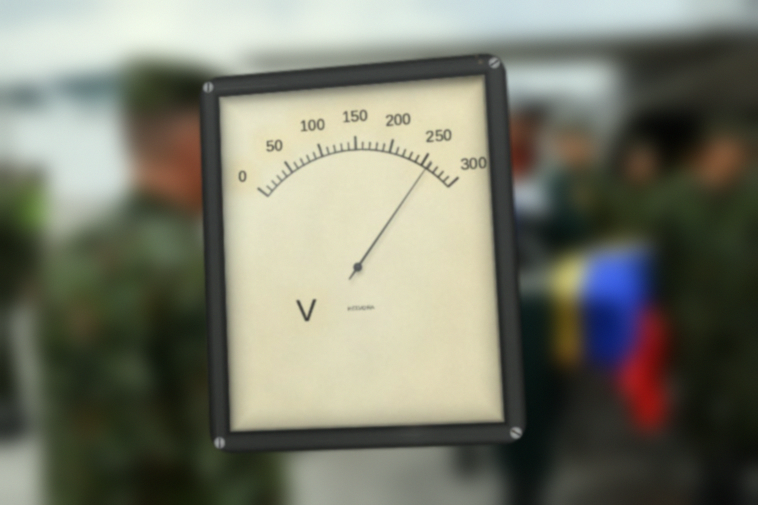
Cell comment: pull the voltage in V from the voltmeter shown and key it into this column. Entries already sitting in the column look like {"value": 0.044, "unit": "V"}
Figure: {"value": 260, "unit": "V"}
